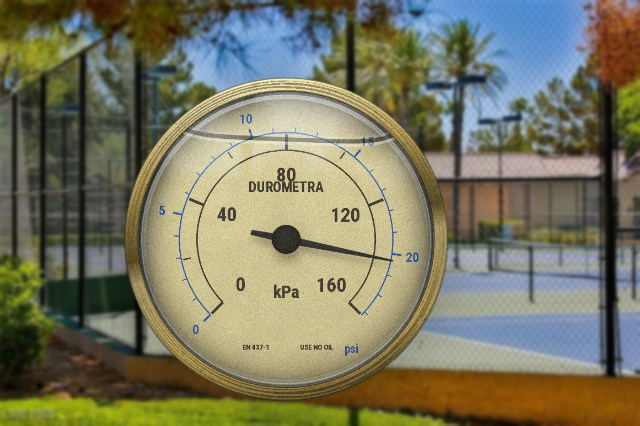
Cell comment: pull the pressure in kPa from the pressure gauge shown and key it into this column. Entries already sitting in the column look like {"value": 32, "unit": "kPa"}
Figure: {"value": 140, "unit": "kPa"}
